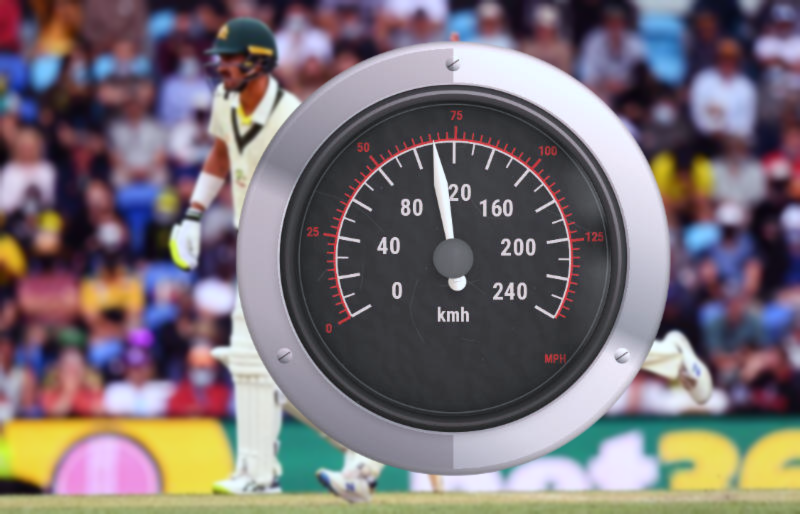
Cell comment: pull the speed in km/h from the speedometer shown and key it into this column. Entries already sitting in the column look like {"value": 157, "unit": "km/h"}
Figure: {"value": 110, "unit": "km/h"}
